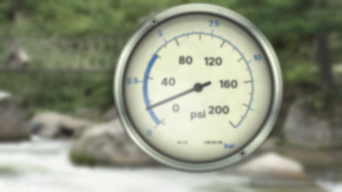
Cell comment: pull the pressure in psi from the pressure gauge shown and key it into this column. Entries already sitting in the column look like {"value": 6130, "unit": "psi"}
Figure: {"value": 15, "unit": "psi"}
